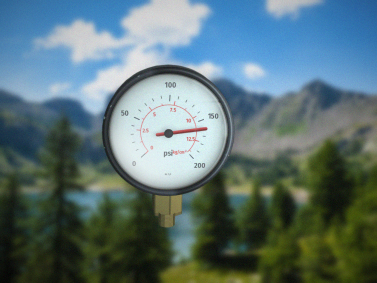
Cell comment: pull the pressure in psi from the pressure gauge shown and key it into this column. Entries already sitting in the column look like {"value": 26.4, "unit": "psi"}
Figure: {"value": 160, "unit": "psi"}
